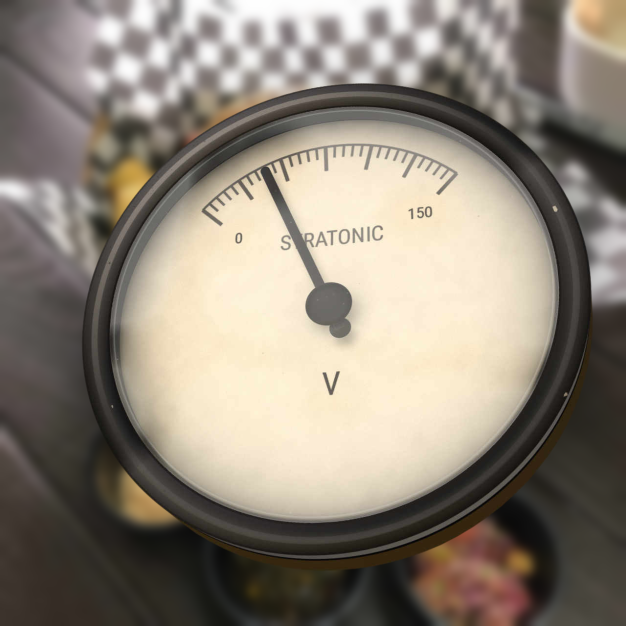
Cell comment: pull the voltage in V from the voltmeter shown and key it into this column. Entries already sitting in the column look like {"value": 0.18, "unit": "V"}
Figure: {"value": 40, "unit": "V"}
